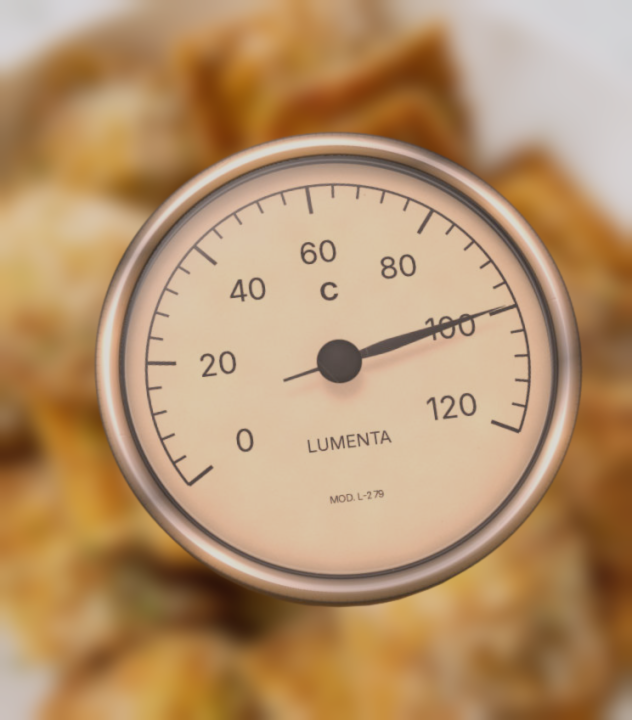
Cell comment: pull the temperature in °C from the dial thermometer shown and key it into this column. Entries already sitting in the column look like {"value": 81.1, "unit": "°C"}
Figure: {"value": 100, "unit": "°C"}
